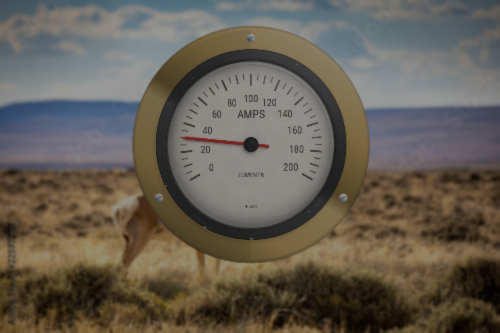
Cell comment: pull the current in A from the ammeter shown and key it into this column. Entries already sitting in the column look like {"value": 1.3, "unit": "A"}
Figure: {"value": 30, "unit": "A"}
